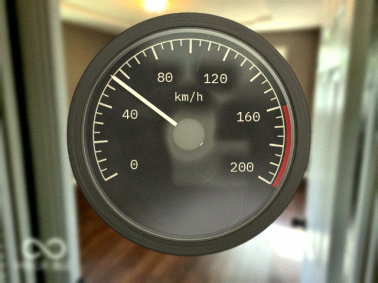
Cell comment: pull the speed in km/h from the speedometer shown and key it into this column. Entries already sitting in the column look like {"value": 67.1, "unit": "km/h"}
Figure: {"value": 55, "unit": "km/h"}
